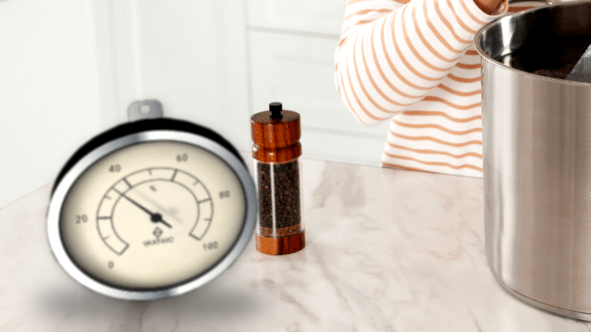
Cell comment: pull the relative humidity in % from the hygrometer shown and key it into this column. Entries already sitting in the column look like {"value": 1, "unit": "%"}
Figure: {"value": 35, "unit": "%"}
